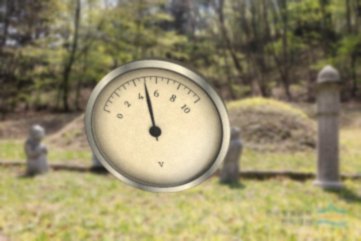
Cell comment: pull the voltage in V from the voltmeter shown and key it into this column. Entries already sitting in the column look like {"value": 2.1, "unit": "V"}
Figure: {"value": 5, "unit": "V"}
